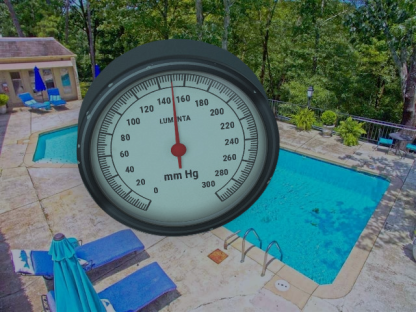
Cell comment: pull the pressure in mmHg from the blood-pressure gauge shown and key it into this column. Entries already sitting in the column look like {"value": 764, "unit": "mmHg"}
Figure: {"value": 150, "unit": "mmHg"}
